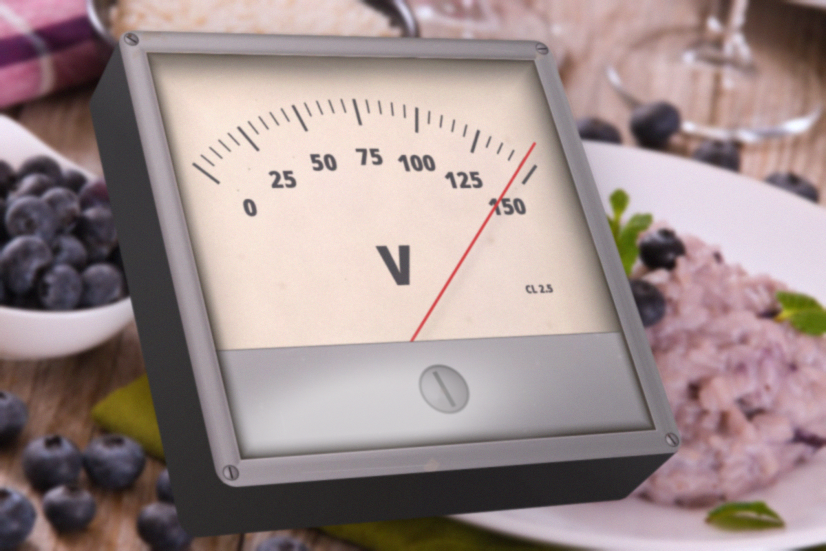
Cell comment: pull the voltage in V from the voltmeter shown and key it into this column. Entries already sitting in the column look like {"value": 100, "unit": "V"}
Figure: {"value": 145, "unit": "V"}
